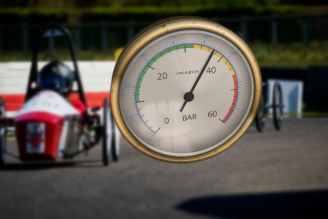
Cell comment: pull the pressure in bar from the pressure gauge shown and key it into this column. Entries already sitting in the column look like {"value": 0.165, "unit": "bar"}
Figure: {"value": 37, "unit": "bar"}
